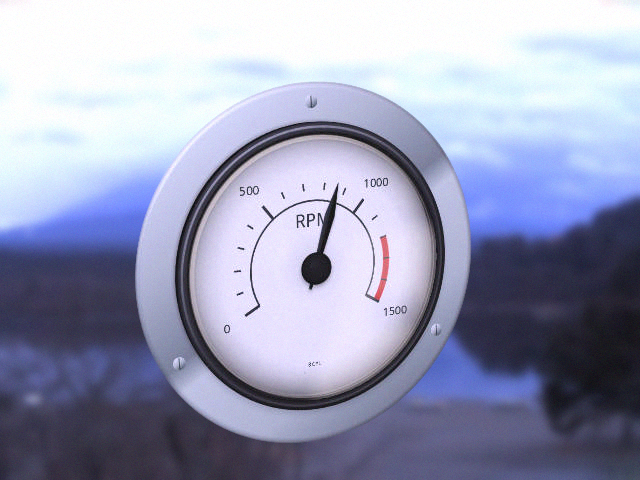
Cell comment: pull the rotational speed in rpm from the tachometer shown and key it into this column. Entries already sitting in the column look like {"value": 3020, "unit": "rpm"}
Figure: {"value": 850, "unit": "rpm"}
